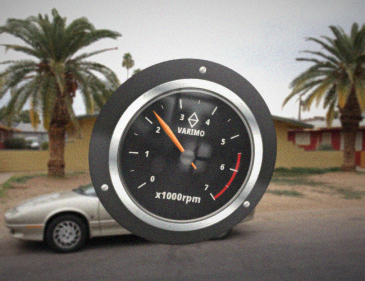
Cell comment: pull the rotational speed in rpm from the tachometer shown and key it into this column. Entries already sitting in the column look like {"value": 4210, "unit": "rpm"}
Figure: {"value": 2250, "unit": "rpm"}
